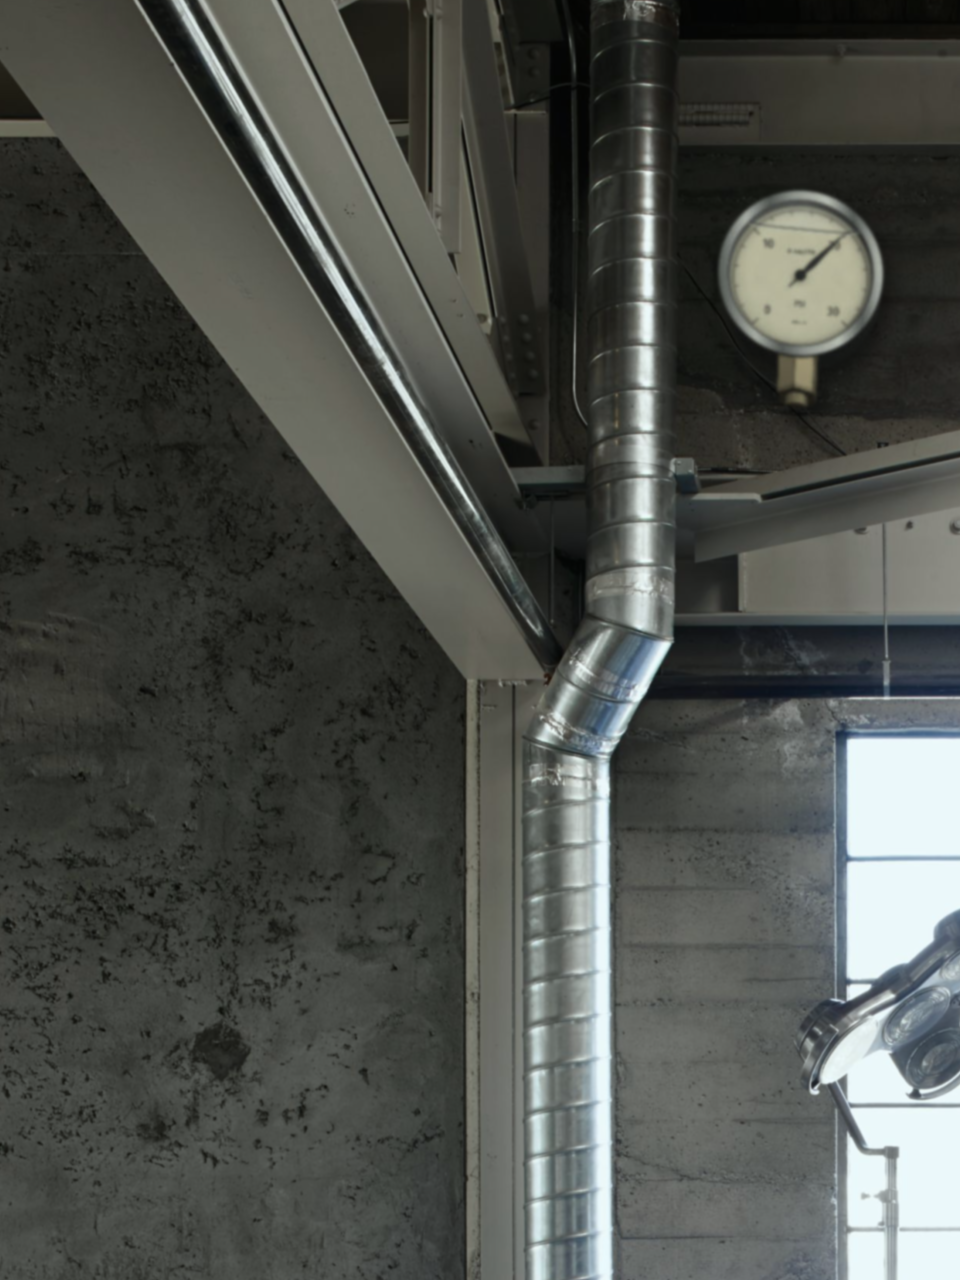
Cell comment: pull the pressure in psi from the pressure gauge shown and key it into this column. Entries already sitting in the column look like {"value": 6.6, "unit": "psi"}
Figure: {"value": 20, "unit": "psi"}
